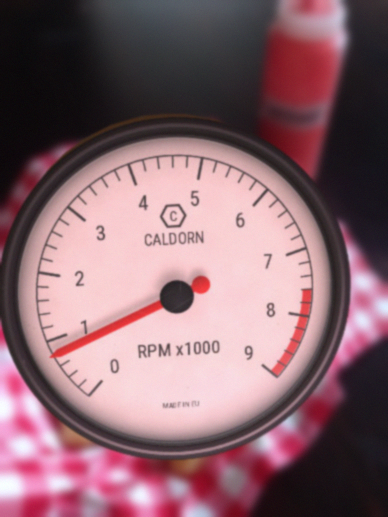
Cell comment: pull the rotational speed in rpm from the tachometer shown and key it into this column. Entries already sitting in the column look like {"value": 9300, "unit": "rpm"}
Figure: {"value": 800, "unit": "rpm"}
